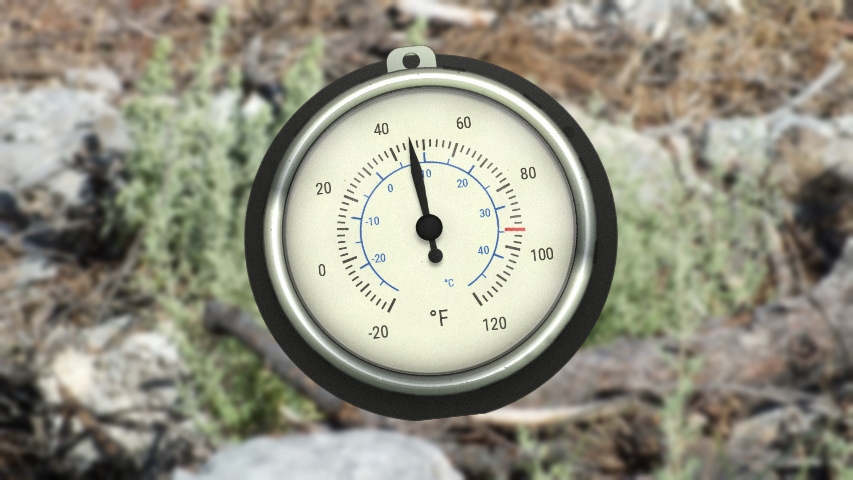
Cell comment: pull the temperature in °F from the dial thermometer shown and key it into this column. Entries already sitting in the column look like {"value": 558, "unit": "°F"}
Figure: {"value": 46, "unit": "°F"}
